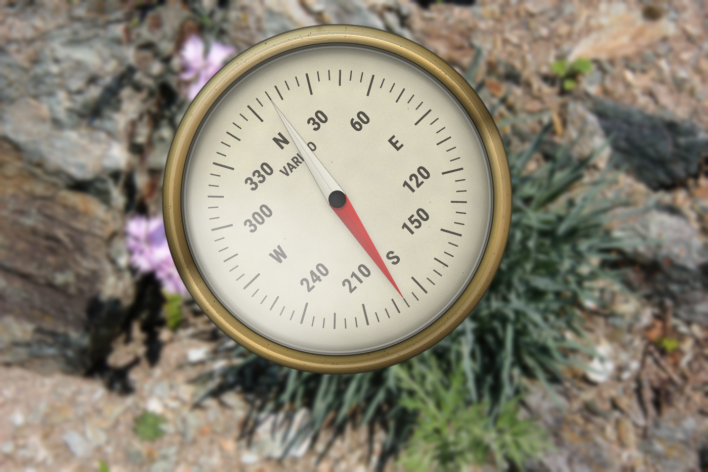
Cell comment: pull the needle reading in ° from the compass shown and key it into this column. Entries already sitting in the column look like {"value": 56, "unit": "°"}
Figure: {"value": 190, "unit": "°"}
